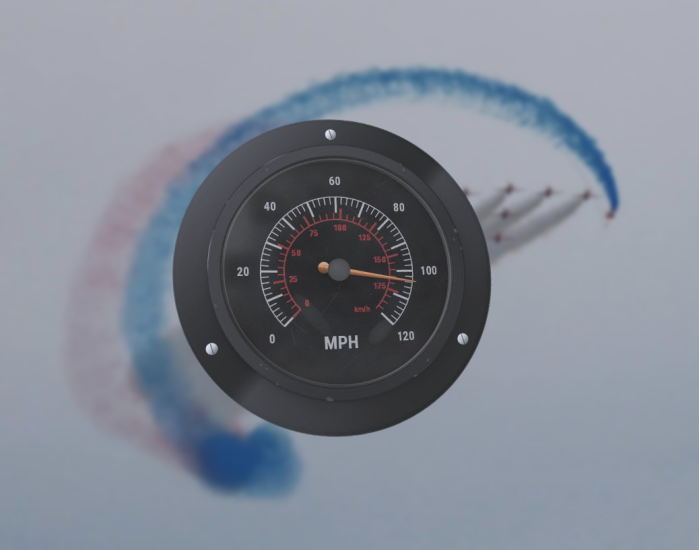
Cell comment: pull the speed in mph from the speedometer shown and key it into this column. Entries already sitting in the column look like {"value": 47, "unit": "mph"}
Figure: {"value": 104, "unit": "mph"}
